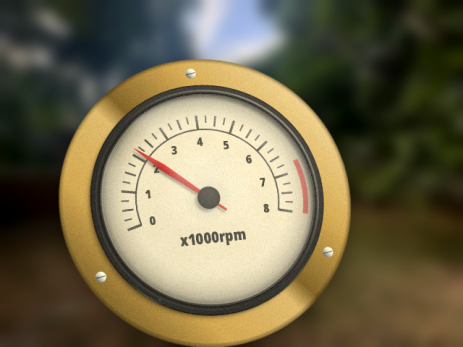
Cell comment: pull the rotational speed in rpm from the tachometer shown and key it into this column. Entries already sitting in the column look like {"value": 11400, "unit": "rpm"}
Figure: {"value": 2125, "unit": "rpm"}
